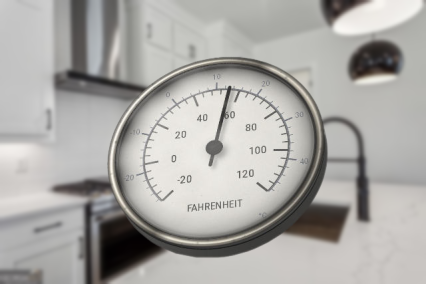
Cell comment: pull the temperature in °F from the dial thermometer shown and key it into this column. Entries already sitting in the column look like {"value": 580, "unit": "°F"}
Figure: {"value": 56, "unit": "°F"}
